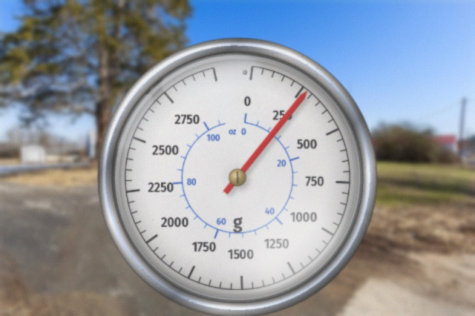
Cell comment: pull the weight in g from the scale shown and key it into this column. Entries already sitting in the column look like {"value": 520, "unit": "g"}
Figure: {"value": 275, "unit": "g"}
